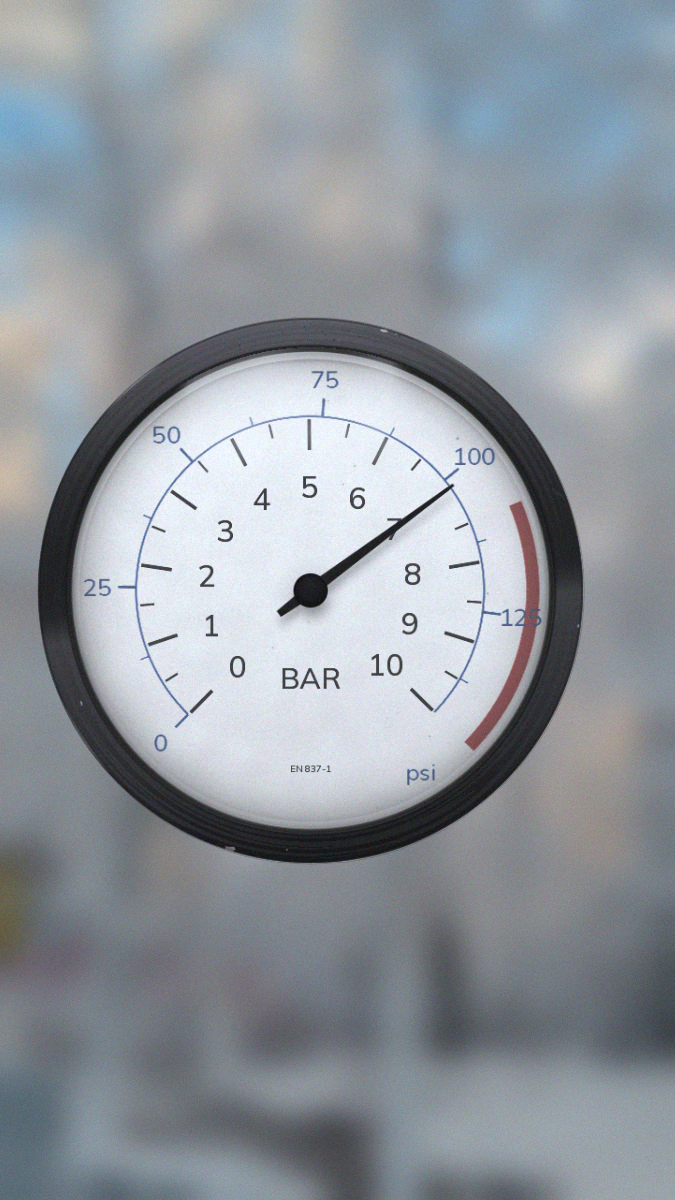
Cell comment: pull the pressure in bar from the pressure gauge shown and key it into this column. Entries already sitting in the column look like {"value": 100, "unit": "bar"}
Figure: {"value": 7, "unit": "bar"}
